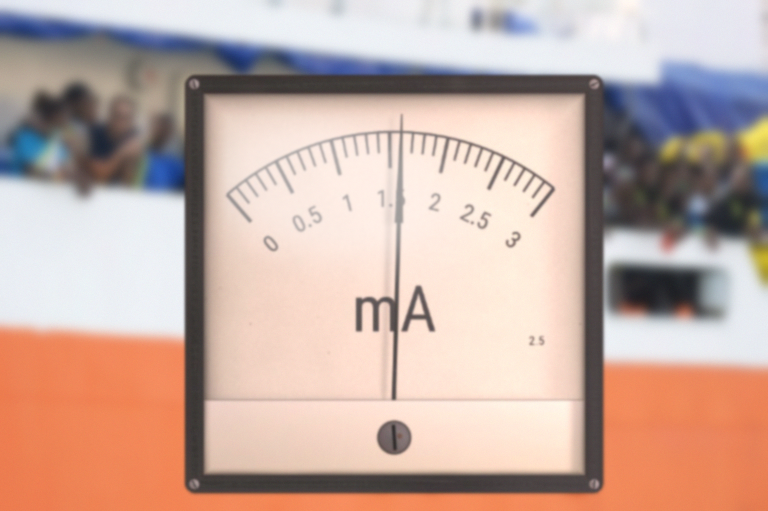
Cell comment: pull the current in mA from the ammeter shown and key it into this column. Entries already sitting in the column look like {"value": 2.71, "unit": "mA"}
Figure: {"value": 1.6, "unit": "mA"}
